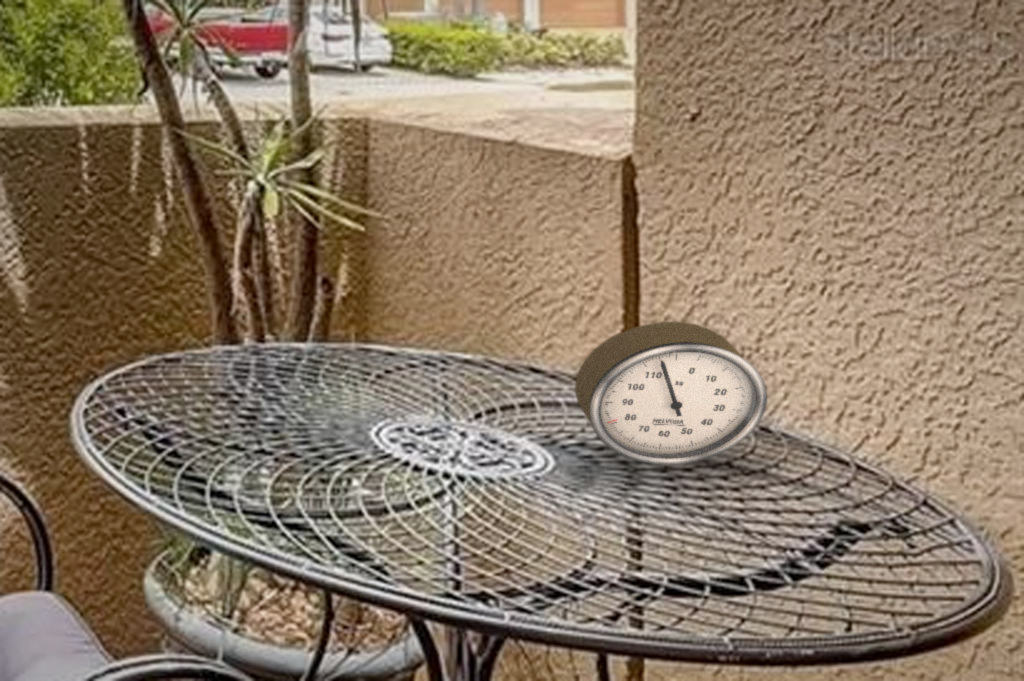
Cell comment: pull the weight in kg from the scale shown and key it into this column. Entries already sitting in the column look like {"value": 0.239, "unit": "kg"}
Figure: {"value": 115, "unit": "kg"}
